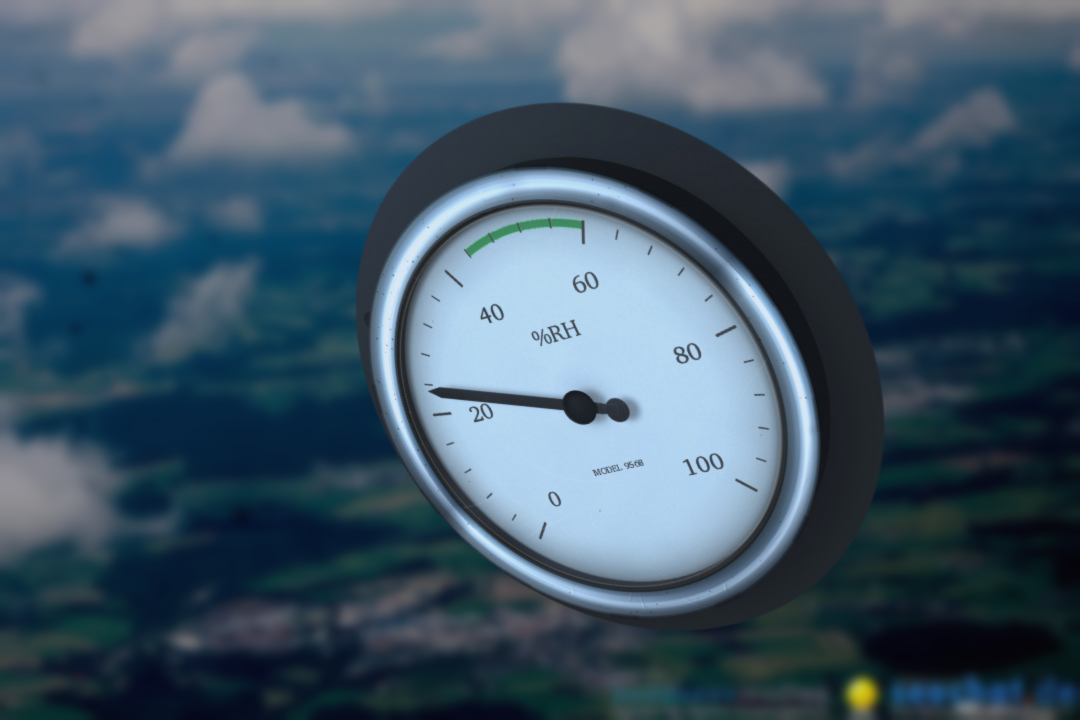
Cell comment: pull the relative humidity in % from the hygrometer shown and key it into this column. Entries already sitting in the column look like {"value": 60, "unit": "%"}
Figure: {"value": 24, "unit": "%"}
